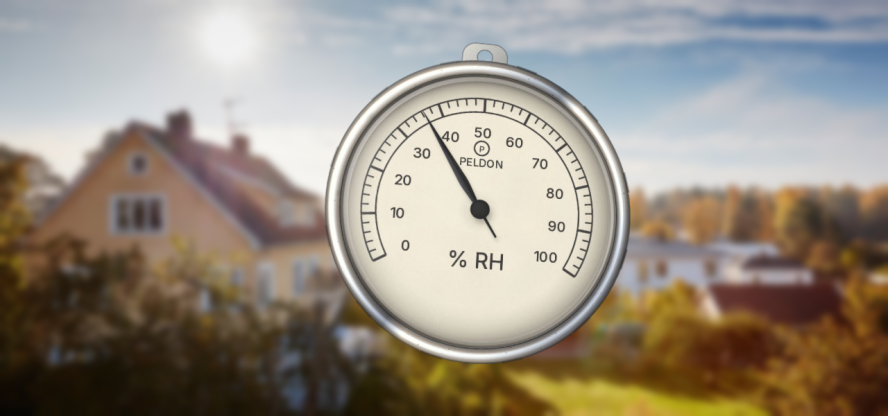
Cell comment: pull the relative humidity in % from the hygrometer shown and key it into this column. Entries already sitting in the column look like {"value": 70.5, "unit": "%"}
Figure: {"value": 36, "unit": "%"}
